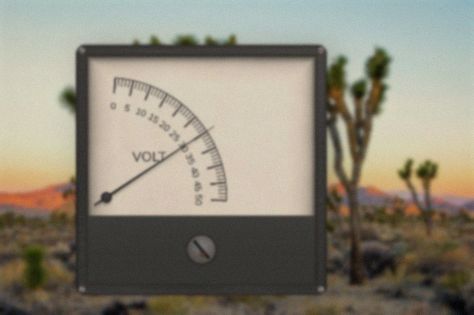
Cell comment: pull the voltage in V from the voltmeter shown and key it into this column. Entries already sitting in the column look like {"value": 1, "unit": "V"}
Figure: {"value": 30, "unit": "V"}
